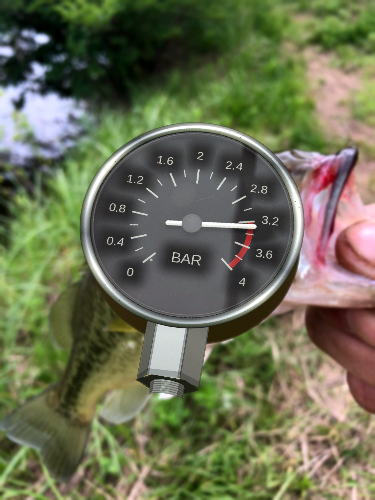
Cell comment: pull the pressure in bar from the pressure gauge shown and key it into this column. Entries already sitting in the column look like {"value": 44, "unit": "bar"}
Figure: {"value": 3.3, "unit": "bar"}
